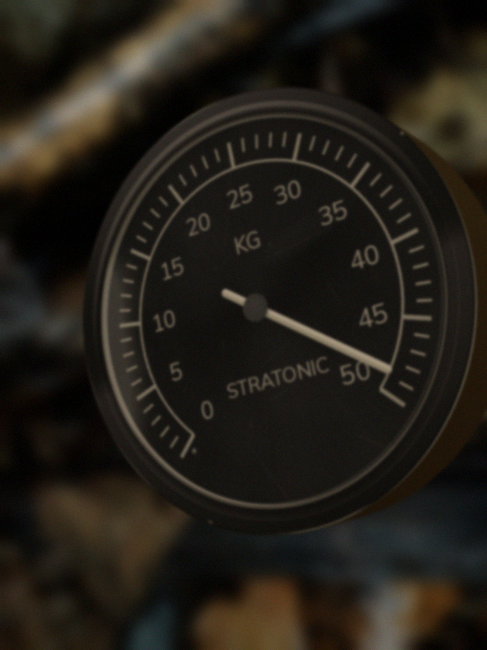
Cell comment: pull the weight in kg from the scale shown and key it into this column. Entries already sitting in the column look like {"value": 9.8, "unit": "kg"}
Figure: {"value": 48.5, "unit": "kg"}
